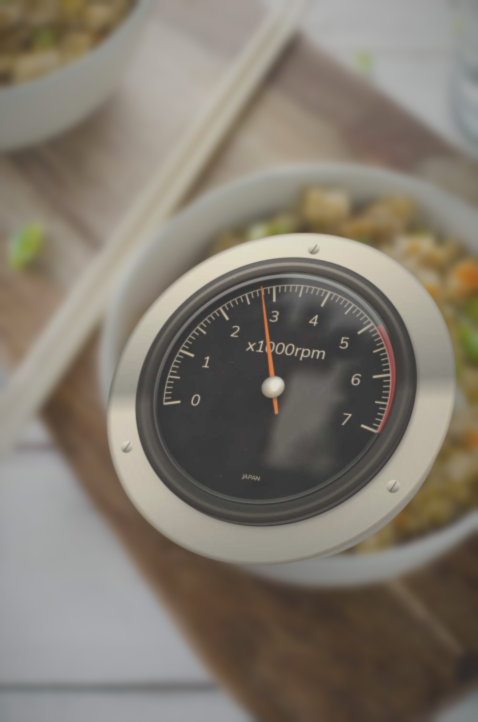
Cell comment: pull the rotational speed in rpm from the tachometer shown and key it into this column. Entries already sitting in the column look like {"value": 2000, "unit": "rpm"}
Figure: {"value": 2800, "unit": "rpm"}
